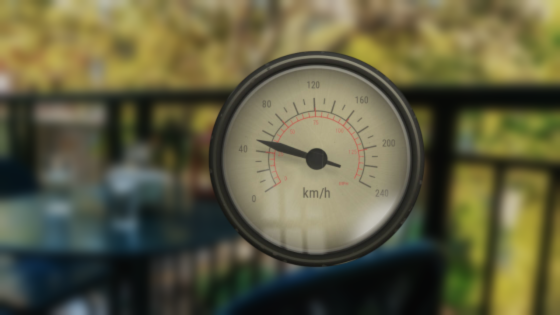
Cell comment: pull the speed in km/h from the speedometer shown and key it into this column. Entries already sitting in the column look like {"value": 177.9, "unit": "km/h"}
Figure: {"value": 50, "unit": "km/h"}
